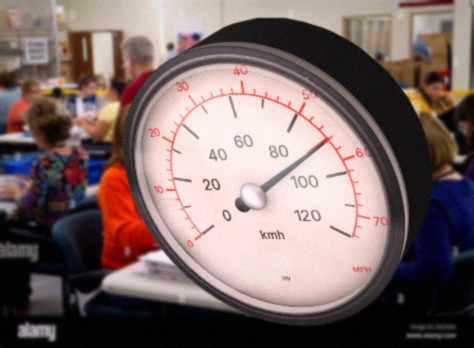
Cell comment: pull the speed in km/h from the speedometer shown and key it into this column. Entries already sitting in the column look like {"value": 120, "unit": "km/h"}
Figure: {"value": 90, "unit": "km/h"}
